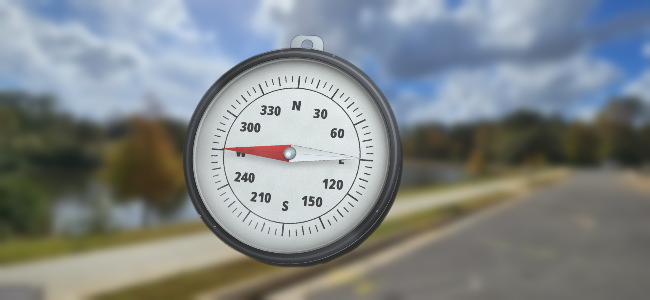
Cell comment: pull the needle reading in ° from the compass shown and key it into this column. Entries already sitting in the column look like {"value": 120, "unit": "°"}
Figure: {"value": 270, "unit": "°"}
